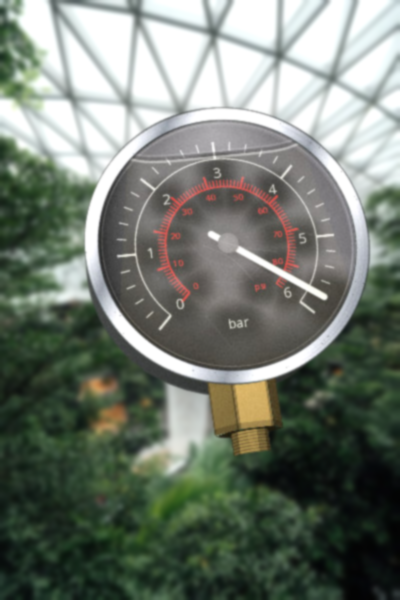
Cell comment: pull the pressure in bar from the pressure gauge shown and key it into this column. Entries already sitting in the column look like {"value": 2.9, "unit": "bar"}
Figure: {"value": 5.8, "unit": "bar"}
